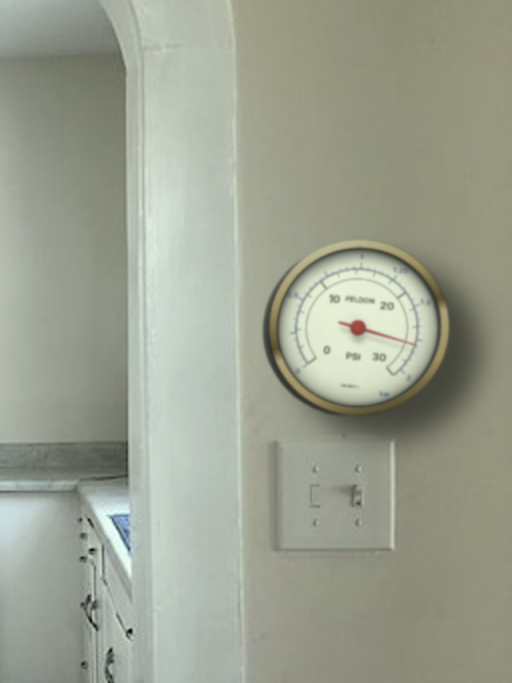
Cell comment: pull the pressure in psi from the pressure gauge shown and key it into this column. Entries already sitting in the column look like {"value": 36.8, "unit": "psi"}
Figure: {"value": 26, "unit": "psi"}
